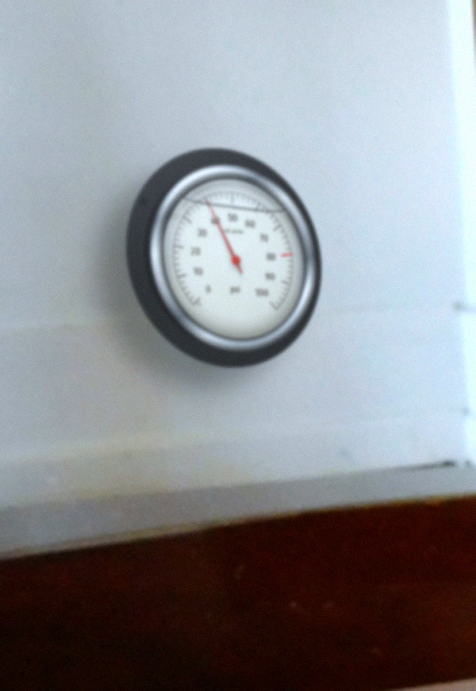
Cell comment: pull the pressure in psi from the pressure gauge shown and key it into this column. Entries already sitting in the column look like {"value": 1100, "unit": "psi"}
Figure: {"value": 40, "unit": "psi"}
